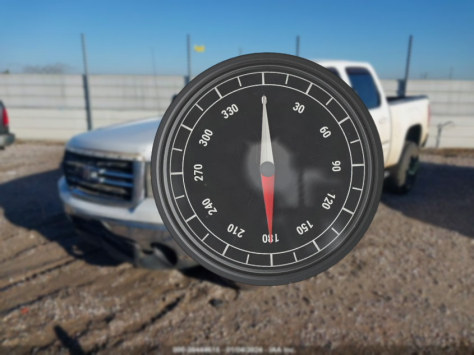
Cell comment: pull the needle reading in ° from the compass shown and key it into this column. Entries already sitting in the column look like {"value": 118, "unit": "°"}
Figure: {"value": 180, "unit": "°"}
